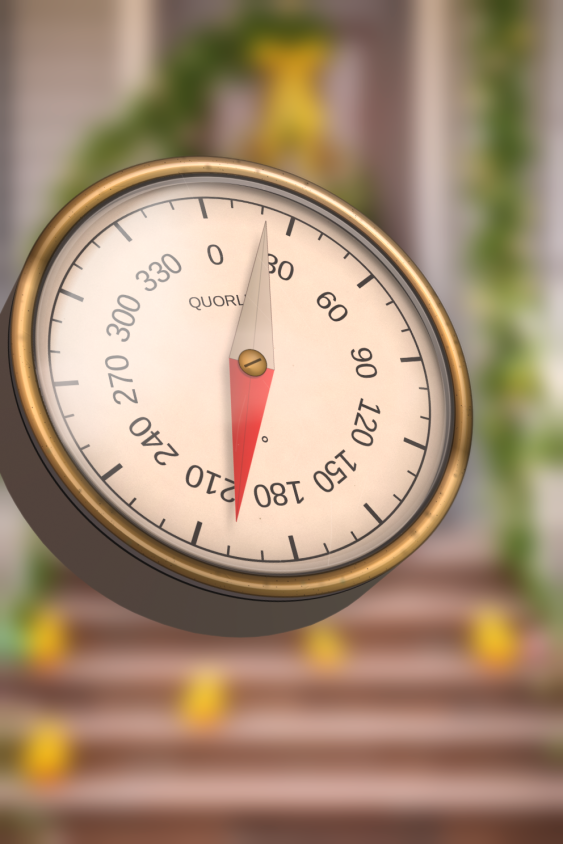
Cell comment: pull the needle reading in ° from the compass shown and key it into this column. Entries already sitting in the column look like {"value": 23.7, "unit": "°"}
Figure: {"value": 200, "unit": "°"}
